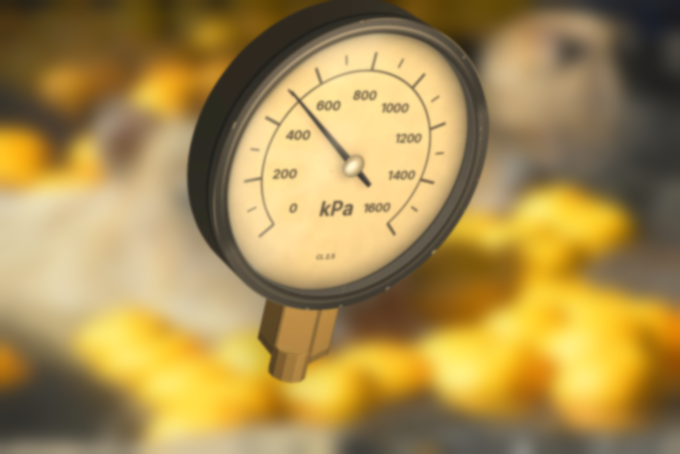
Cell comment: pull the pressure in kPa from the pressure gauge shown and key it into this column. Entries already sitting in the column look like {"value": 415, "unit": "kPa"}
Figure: {"value": 500, "unit": "kPa"}
